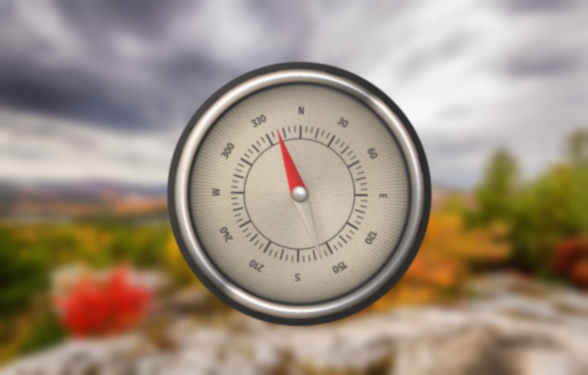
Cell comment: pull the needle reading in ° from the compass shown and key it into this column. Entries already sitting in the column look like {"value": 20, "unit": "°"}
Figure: {"value": 340, "unit": "°"}
